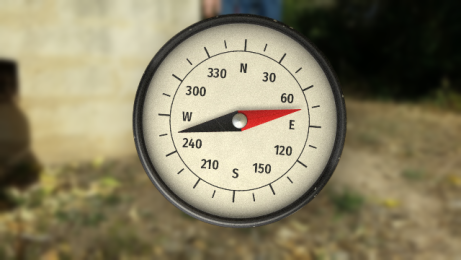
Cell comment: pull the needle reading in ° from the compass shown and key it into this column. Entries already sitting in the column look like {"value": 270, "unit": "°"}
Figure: {"value": 75, "unit": "°"}
